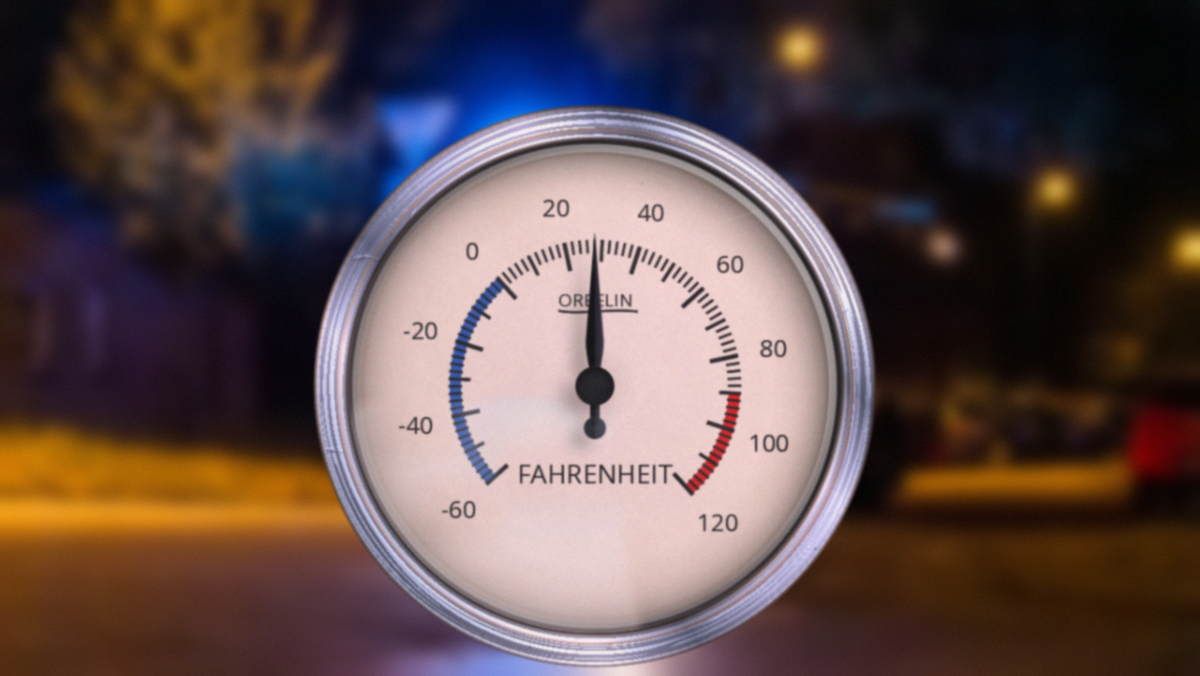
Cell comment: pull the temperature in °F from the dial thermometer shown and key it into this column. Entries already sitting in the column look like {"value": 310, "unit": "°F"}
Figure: {"value": 28, "unit": "°F"}
